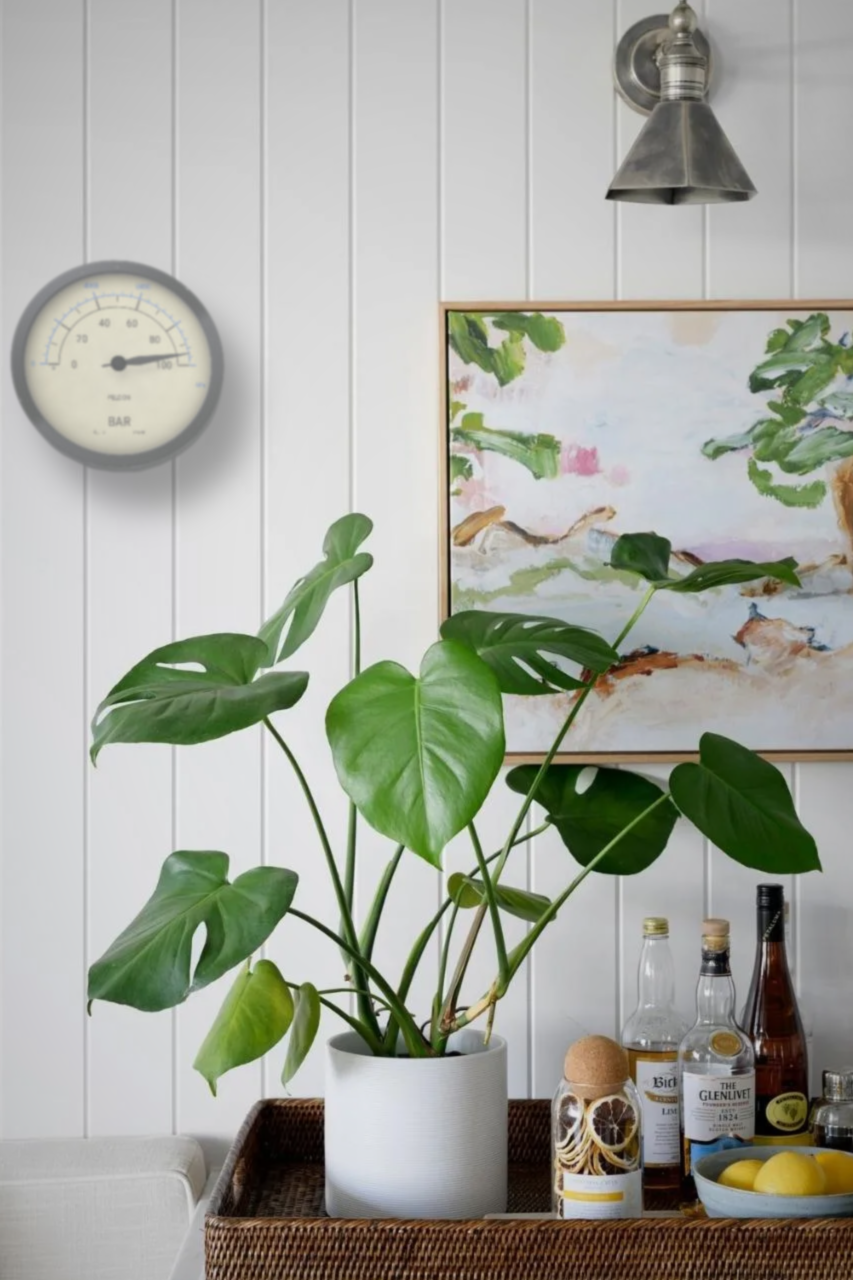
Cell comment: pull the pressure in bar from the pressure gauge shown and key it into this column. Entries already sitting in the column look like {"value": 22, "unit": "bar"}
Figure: {"value": 95, "unit": "bar"}
